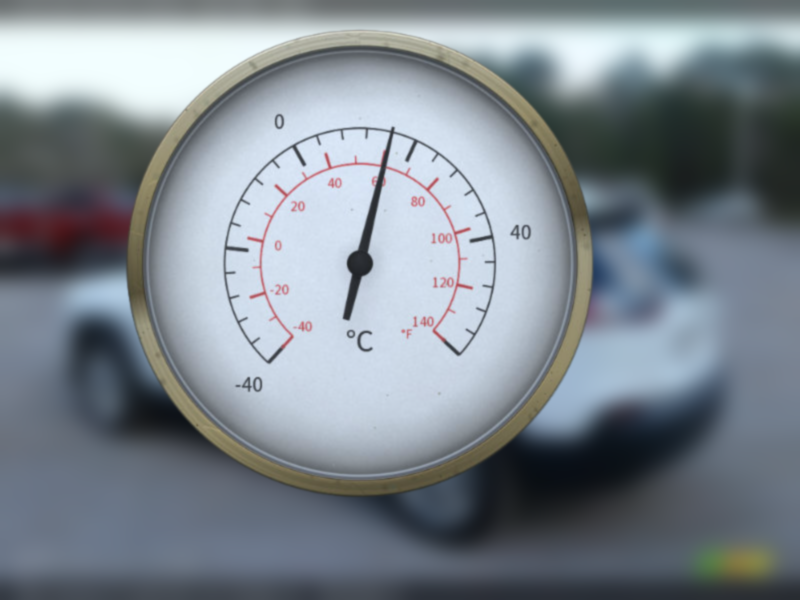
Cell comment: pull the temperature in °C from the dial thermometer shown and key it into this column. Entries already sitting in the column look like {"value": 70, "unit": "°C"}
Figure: {"value": 16, "unit": "°C"}
